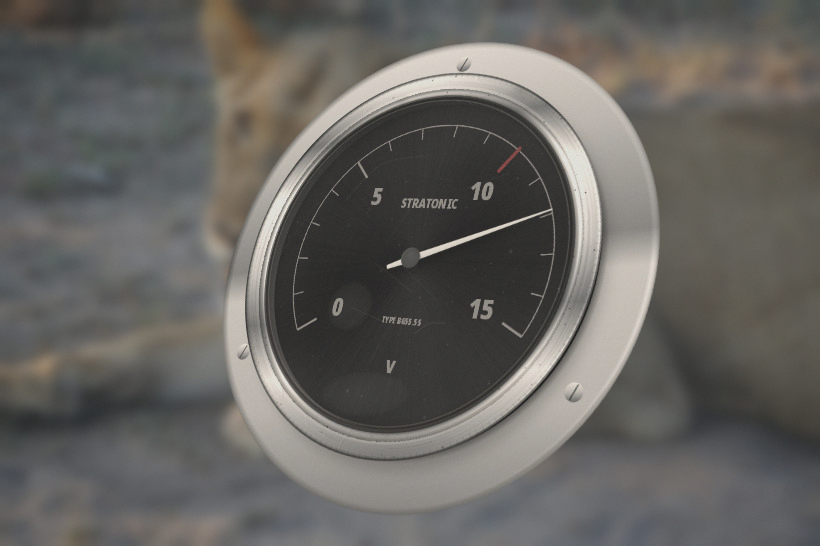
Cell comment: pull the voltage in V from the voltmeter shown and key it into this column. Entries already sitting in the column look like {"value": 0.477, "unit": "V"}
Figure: {"value": 12, "unit": "V"}
